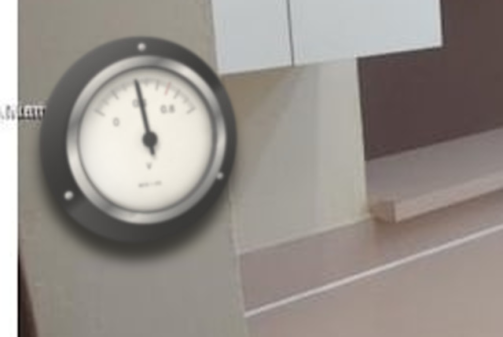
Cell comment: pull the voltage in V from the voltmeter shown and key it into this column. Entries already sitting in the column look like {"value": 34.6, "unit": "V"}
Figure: {"value": 0.4, "unit": "V"}
